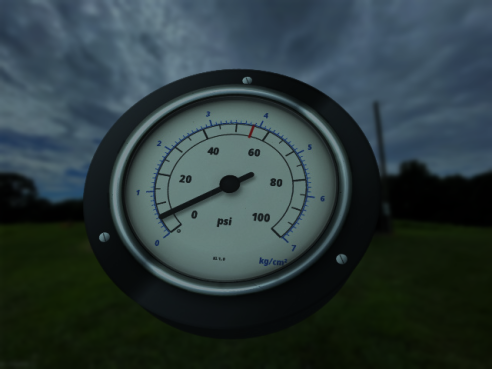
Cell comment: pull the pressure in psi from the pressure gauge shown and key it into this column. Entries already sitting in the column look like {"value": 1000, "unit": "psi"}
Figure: {"value": 5, "unit": "psi"}
